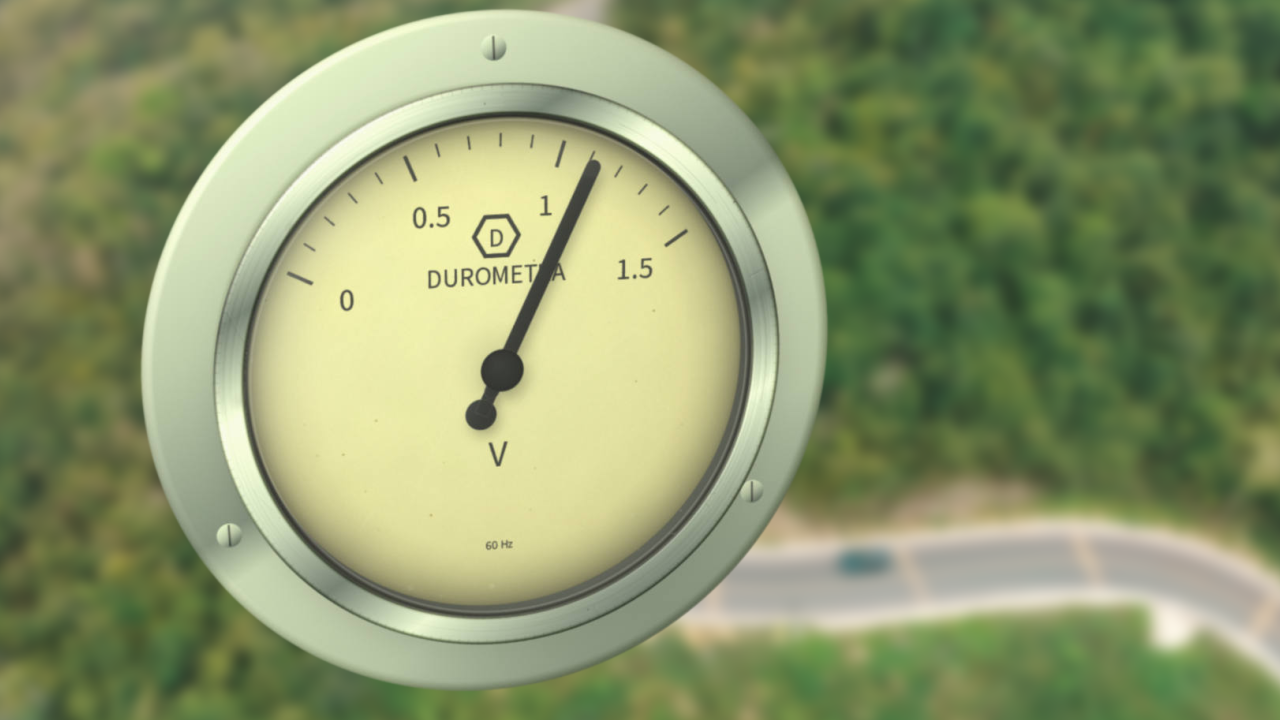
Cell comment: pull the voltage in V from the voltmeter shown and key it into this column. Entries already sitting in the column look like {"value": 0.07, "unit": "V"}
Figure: {"value": 1.1, "unit": "V"}
